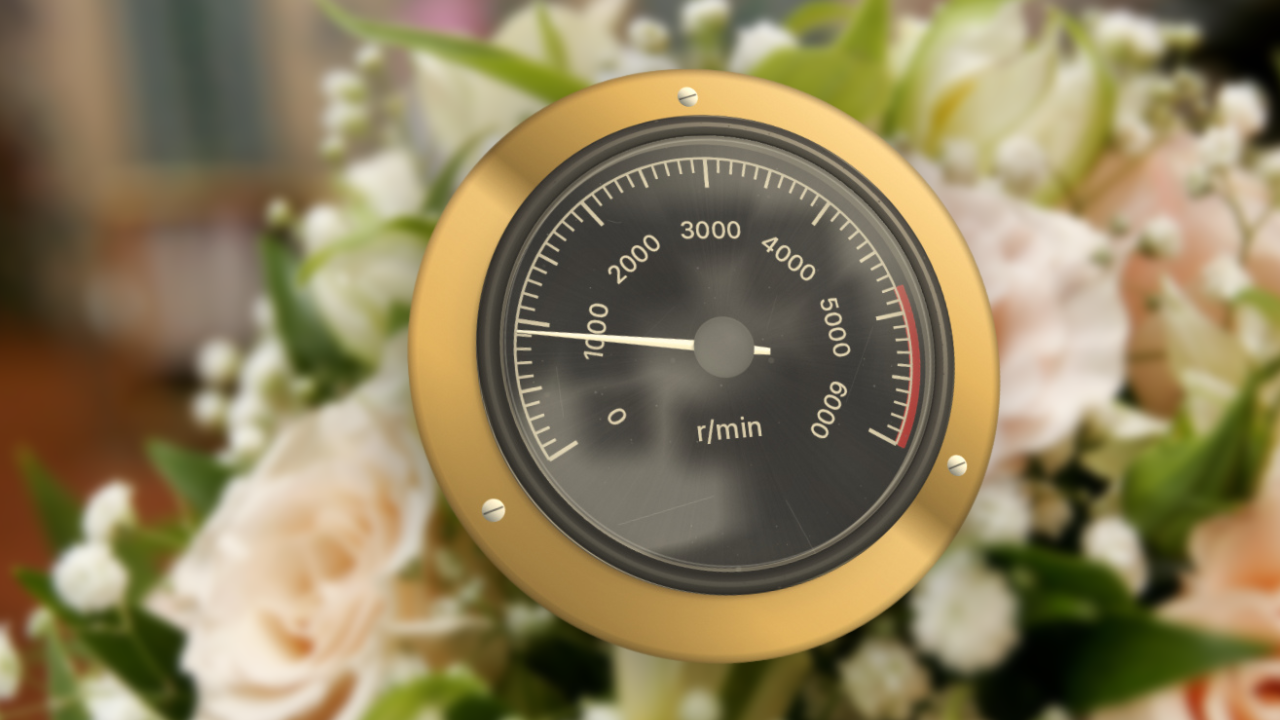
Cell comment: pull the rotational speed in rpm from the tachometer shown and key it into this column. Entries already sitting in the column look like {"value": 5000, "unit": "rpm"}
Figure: {"value": 900, "unit": "rpm"}
